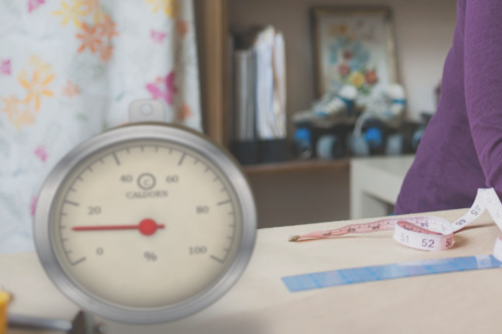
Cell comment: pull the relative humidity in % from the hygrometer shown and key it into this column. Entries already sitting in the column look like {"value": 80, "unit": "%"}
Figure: {"value": 12, "unit": "%"}
